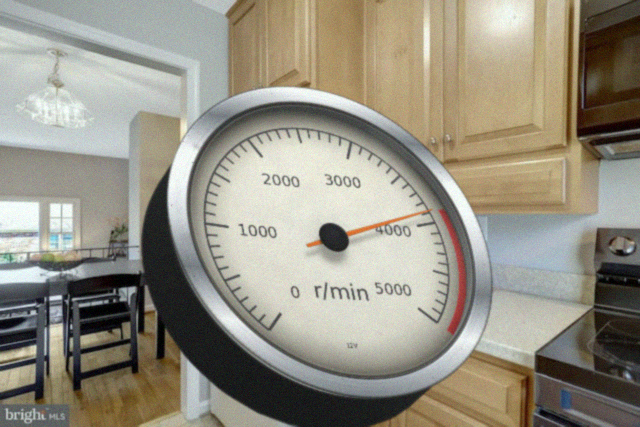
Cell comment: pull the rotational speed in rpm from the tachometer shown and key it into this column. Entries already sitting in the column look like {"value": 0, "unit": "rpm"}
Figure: {"value": 3900, "unit": "rpm"}
